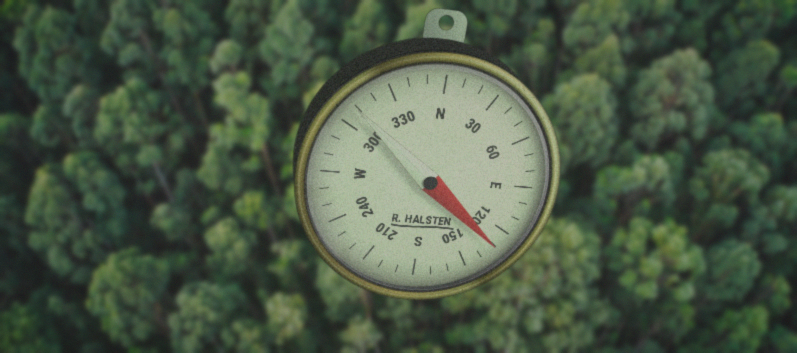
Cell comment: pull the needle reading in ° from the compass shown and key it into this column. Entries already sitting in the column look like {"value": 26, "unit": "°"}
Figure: {"value": 130, "unit": "°"}
